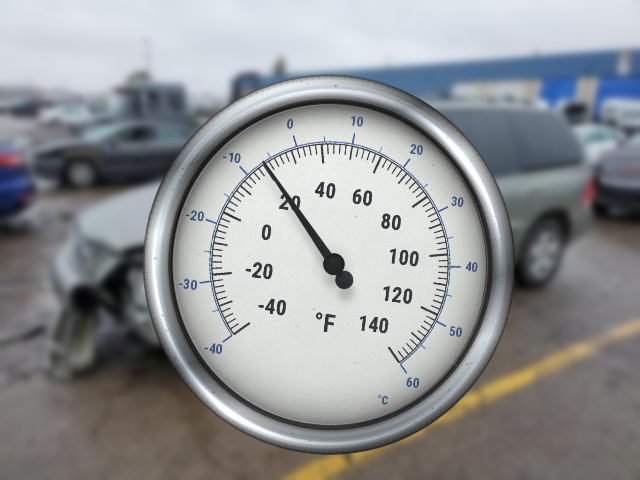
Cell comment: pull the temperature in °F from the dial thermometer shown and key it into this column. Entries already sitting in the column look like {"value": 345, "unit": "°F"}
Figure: {"value": 20, "unit": "°F"}
